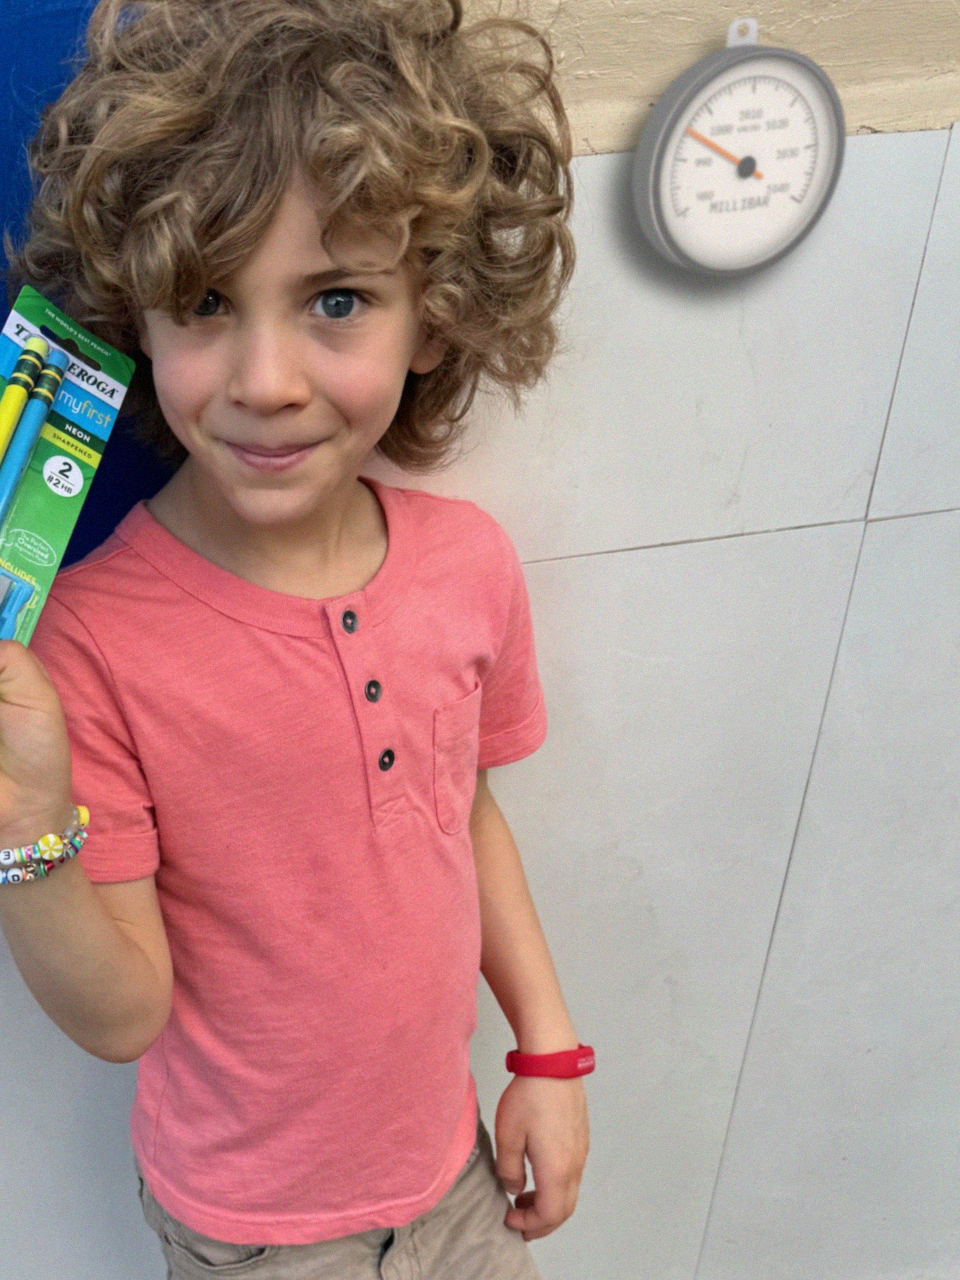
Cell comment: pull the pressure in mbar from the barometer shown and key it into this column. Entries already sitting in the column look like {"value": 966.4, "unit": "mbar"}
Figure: {"value": 995, "unit": "mbar"}
